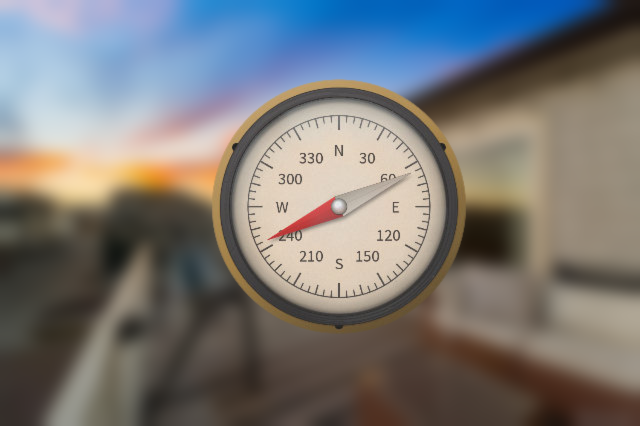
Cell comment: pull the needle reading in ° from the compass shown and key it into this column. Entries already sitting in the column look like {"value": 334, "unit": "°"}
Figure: {"value": 245, "unit": "°"}
